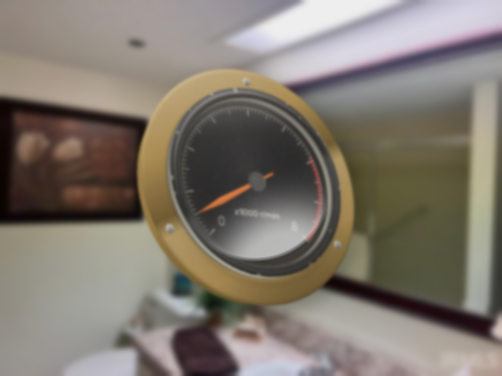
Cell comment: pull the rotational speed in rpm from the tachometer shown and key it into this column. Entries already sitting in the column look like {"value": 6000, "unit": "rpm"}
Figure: {"value": 500, "unit": "rpm"}
